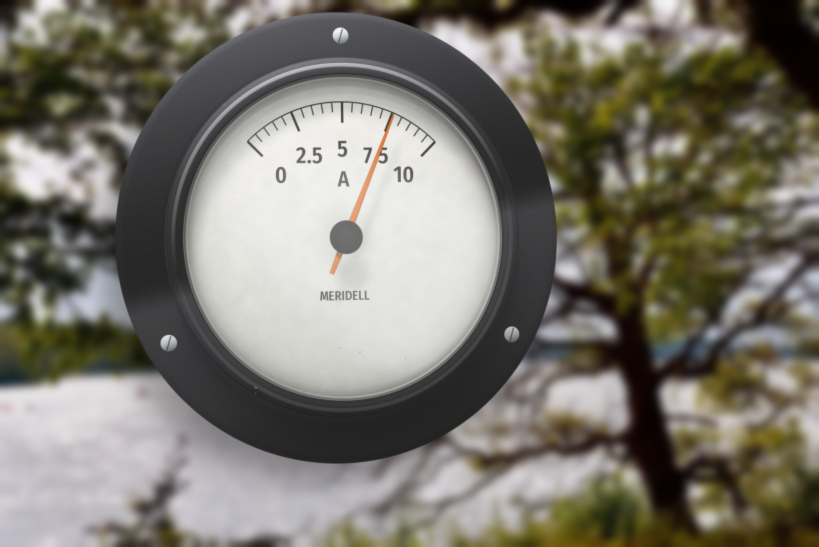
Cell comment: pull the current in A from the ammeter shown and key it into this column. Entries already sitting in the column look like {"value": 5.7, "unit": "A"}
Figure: {"value": 7.5, "unit": "A"}
